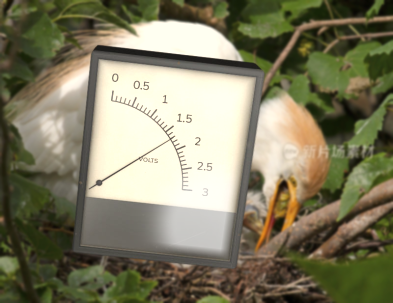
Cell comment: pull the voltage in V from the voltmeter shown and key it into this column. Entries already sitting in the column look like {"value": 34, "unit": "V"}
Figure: {"value": 1.7, "unit": "V"}
